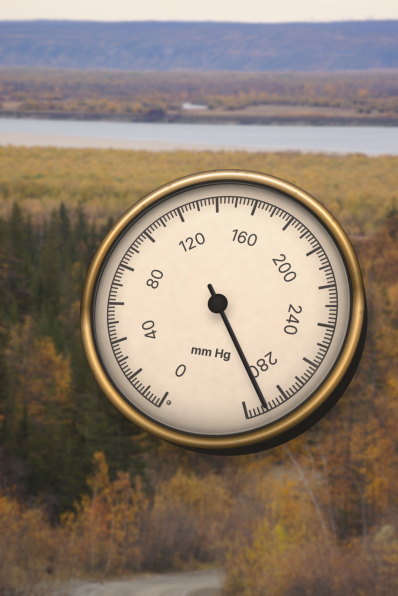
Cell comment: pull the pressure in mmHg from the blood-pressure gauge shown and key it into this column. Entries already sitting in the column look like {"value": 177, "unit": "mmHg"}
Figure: {"value": 290, "unit": "mmHg"}
